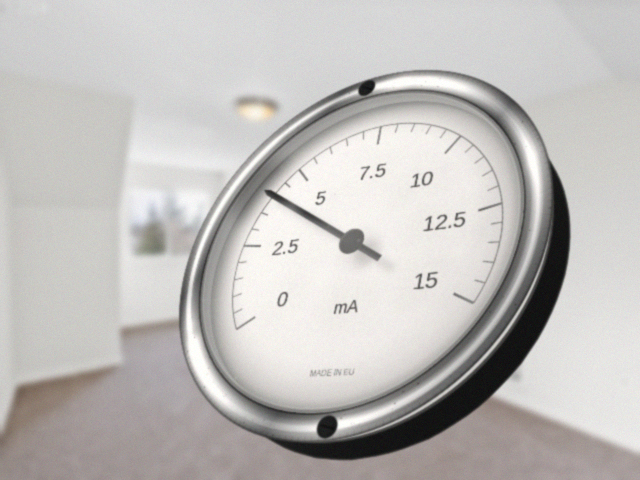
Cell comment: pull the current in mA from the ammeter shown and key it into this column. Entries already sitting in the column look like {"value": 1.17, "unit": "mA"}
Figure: {"value": 4, "unit": "mA"}
